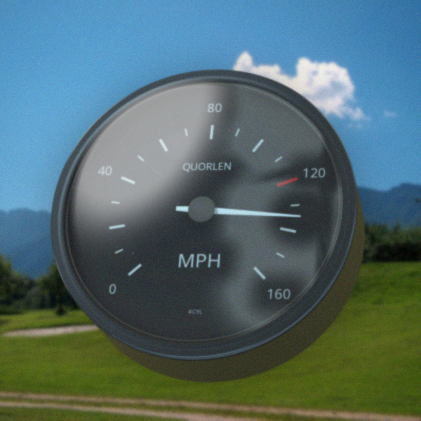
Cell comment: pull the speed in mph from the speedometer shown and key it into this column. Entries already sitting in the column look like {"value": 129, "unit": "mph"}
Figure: {"value": 135, "unit": "mph"}
